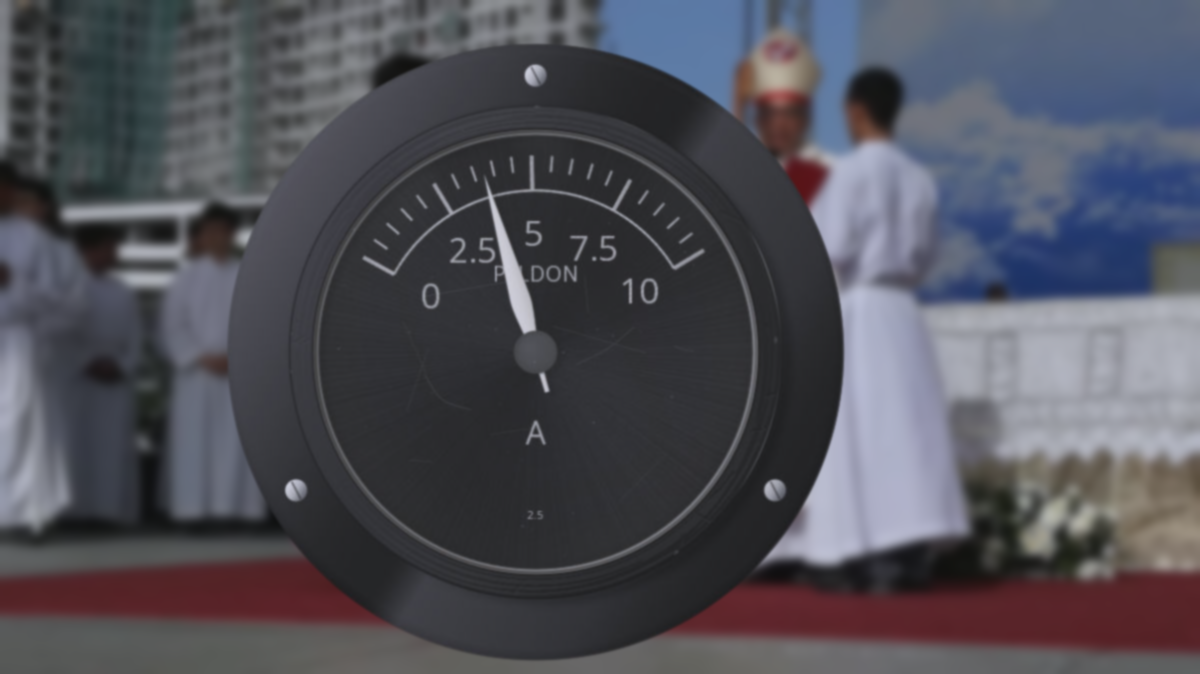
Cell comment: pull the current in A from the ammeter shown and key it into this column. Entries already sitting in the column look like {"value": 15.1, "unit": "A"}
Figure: {"value": 3.75, "unit": "A"}
